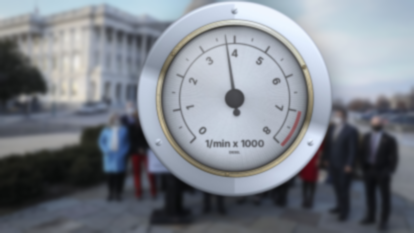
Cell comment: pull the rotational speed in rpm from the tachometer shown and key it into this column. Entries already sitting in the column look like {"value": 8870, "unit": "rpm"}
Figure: {"value": 3750, "unit": "rpm"}
